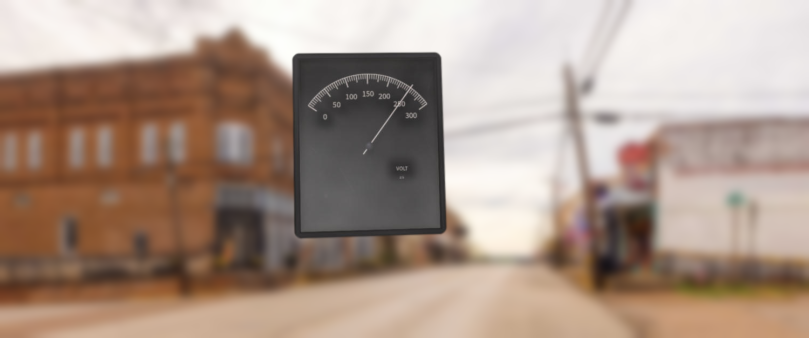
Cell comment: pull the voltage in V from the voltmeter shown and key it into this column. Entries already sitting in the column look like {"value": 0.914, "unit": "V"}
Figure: {"value": 250, "unit": "V"}
